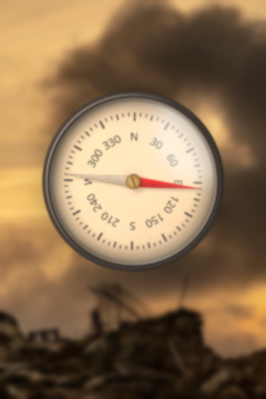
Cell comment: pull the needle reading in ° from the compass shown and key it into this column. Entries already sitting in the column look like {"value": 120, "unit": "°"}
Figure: {"value": 95, "unit": "°"}
